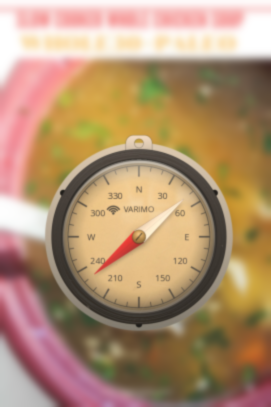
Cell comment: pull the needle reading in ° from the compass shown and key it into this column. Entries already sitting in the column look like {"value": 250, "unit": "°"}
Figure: {"value": 230, "unit": "°"}
